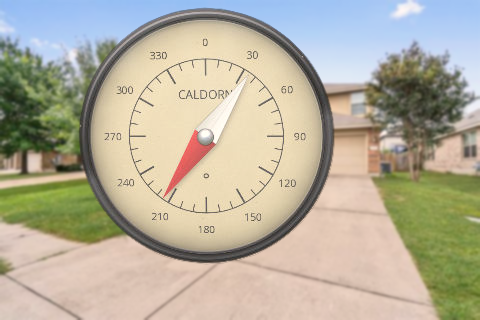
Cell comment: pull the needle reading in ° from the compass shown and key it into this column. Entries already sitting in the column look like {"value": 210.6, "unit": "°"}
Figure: {"value": 215, "unit": "°"}
